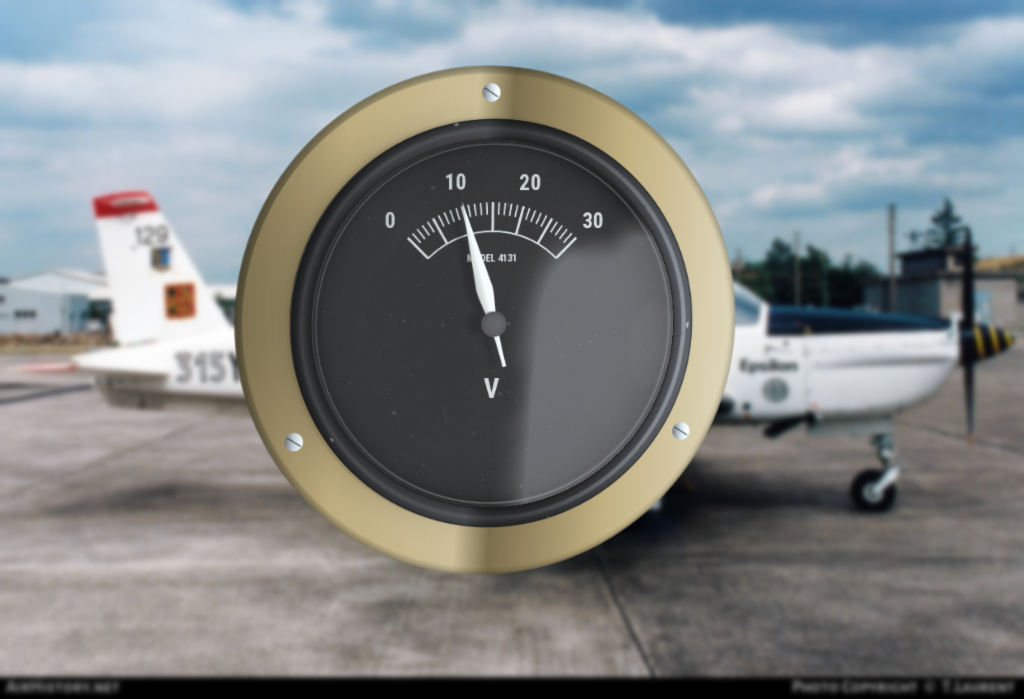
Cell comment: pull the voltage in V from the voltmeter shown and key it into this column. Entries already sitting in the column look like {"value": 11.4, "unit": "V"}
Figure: {"value": 10, "unit": "V"}
